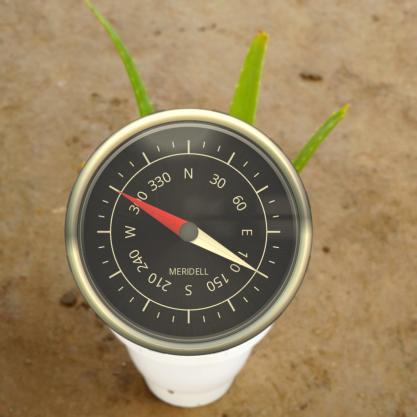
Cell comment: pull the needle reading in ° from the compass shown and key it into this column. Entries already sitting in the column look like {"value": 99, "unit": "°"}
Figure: {"value": 300, "unit": "°"}
